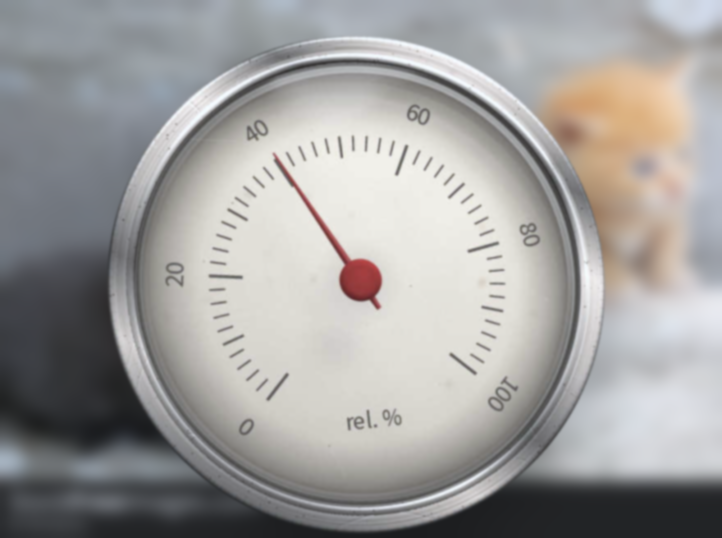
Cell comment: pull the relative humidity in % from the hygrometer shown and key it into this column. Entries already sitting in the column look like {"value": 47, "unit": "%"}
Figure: {"value": 40, "unit": "%"}
